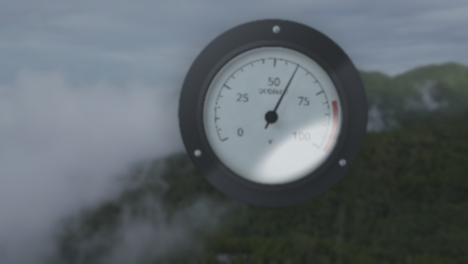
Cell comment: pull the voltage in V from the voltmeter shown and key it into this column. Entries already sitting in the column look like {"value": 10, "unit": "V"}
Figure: {"value": 60, "unit": "V"}
